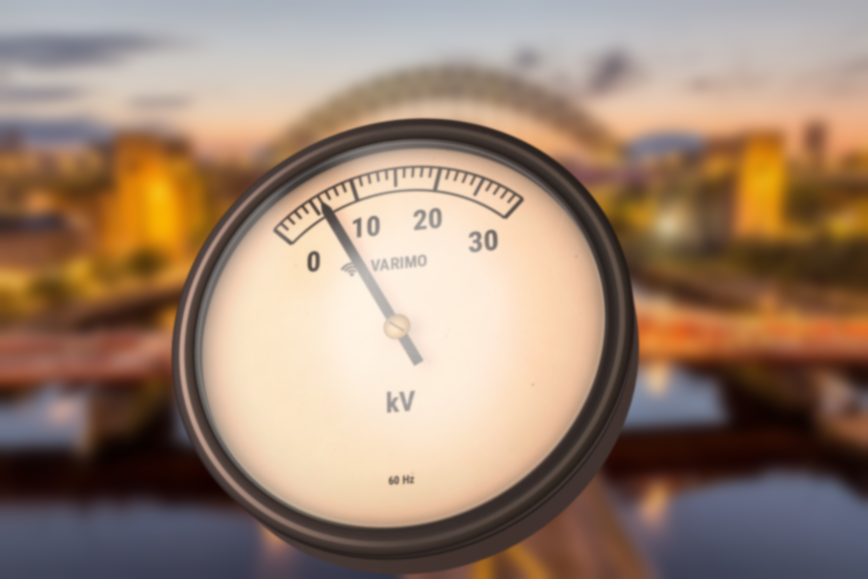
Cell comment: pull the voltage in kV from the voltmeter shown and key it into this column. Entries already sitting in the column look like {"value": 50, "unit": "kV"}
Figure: {"value": 6, "unit": "kV"}
